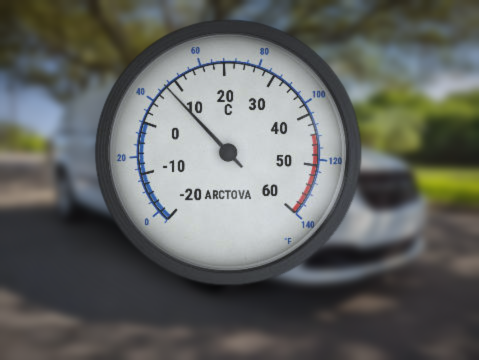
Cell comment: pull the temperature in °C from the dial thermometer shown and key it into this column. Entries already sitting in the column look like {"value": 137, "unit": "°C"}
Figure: {"value": 8, "unit": "°C"}
